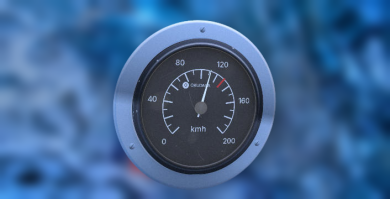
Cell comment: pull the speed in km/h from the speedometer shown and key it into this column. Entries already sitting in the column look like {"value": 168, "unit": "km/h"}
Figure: {"value": 110, "unit": "km/h"}
